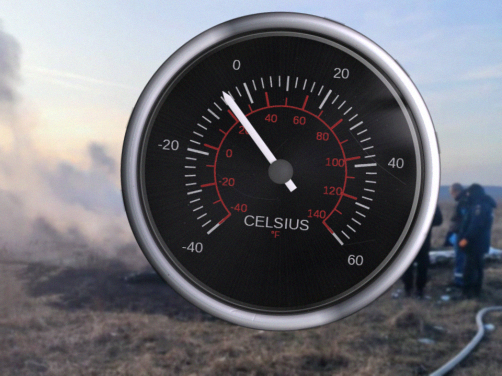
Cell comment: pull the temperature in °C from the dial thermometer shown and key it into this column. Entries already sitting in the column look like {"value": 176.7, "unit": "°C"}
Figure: {"value": -5, "unit": "°C"}
